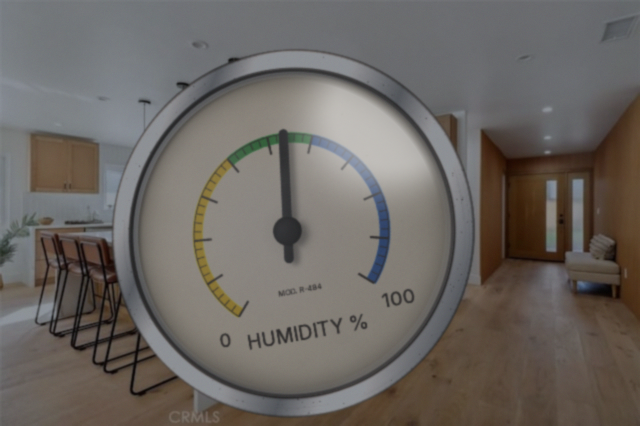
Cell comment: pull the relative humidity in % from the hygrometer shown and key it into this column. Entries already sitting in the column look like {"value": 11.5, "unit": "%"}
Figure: {"value": 54, "unit": "%"}
